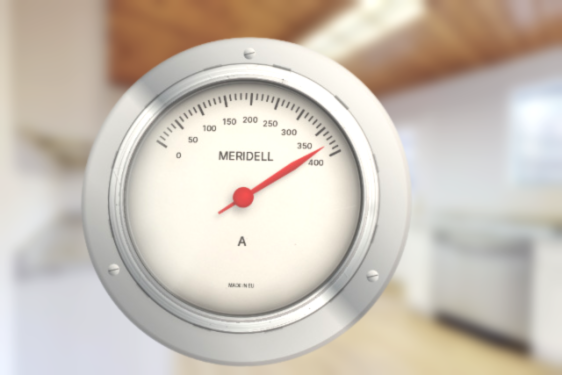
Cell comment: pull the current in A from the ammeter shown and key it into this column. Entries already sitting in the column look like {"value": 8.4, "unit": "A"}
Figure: {"value": 380, "unit": "A"}
